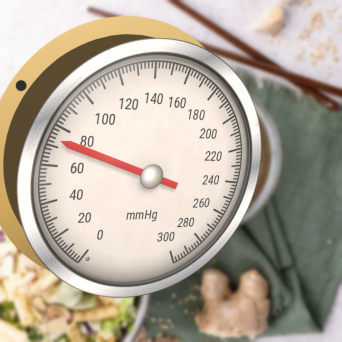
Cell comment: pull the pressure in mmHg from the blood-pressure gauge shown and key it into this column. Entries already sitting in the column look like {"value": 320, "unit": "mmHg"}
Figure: {"value": 74, "unit": "mmHg"}
